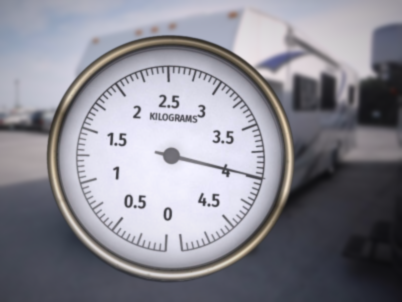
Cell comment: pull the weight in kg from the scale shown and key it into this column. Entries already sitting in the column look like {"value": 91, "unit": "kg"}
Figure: {"value": 4, "unit": "kg"}
